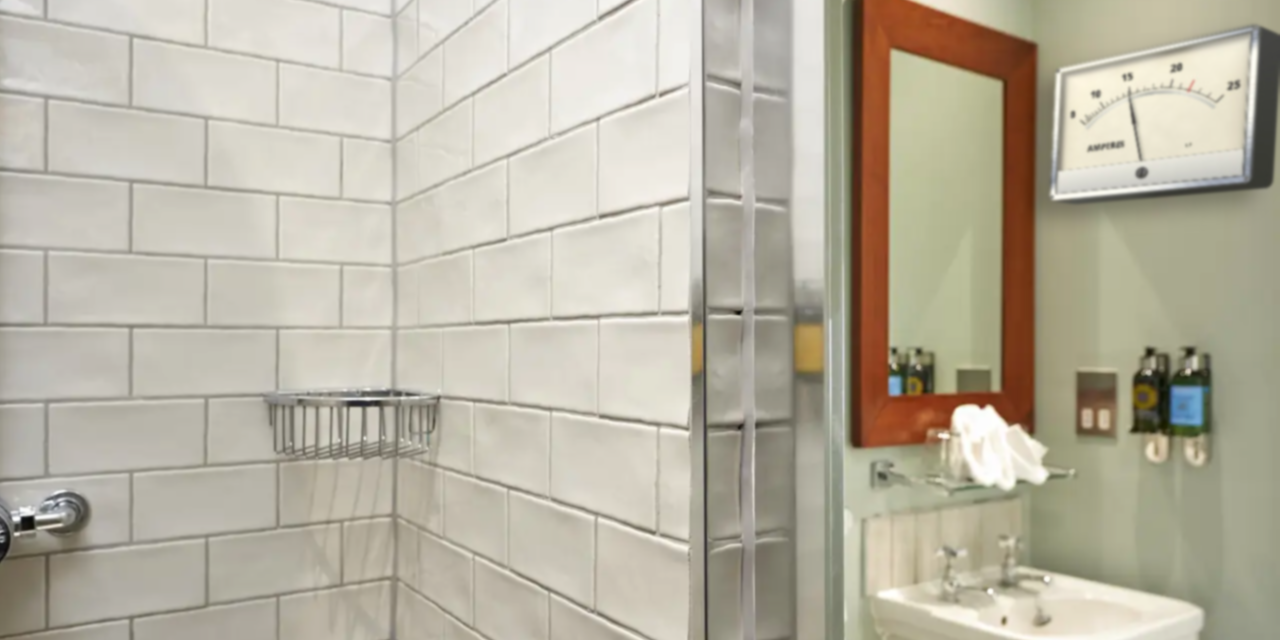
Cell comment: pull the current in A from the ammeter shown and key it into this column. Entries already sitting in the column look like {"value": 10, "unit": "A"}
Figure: {"value": 15, "unit": "A"}
